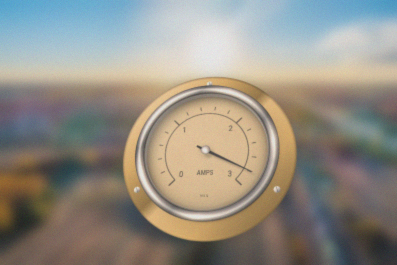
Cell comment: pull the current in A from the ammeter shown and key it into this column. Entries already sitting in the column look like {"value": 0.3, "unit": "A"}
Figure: {"value": 2.8, "unit": "A"}
